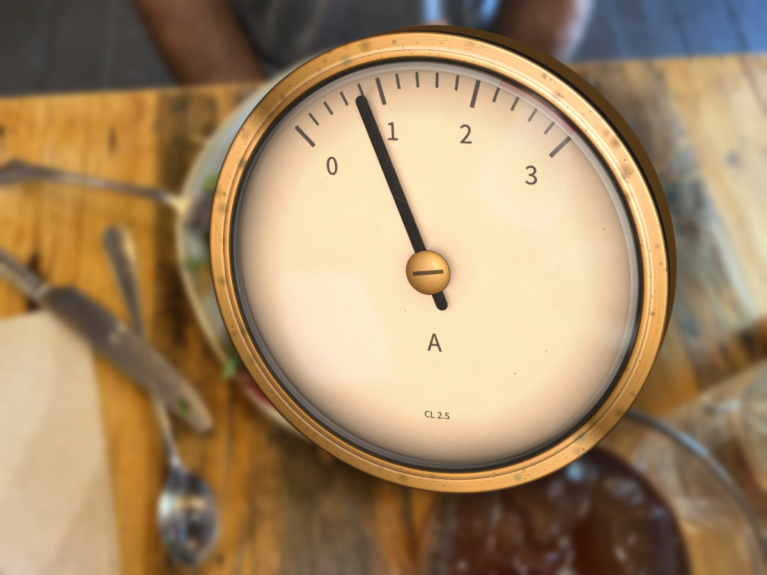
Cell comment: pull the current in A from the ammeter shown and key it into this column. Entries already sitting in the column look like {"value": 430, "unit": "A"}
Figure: {"value": 0.8, "unit": "A"}
